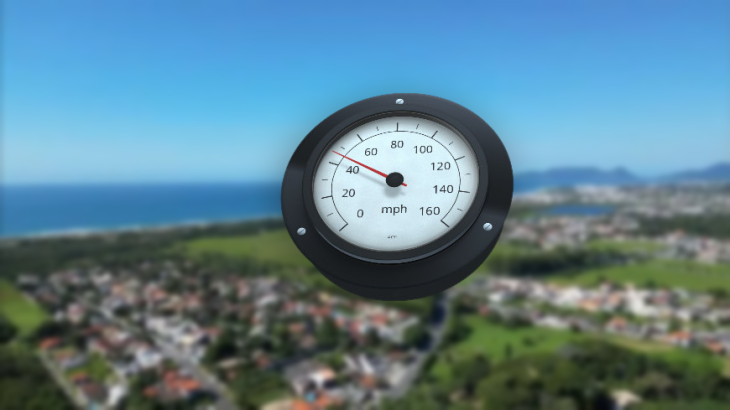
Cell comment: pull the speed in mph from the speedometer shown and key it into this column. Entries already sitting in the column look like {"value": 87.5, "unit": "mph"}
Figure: {"value": 45, "unit": "mph"}
